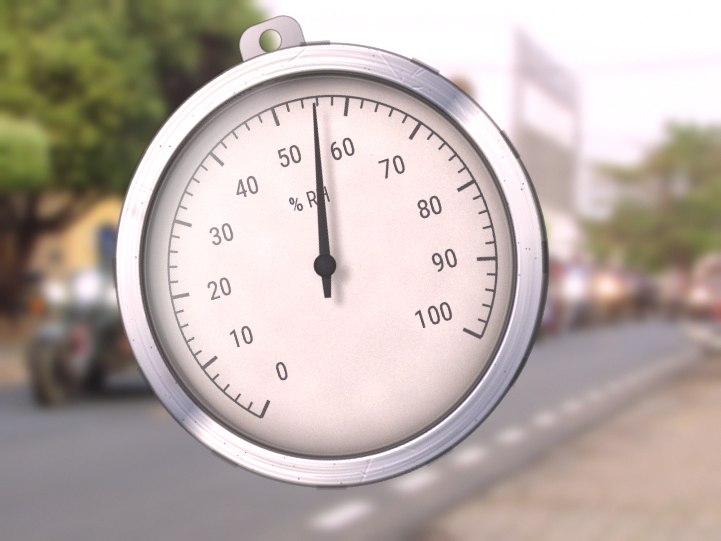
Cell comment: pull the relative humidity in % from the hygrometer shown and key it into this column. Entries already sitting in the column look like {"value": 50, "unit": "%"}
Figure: {"value": 56, "unit": "%"}
